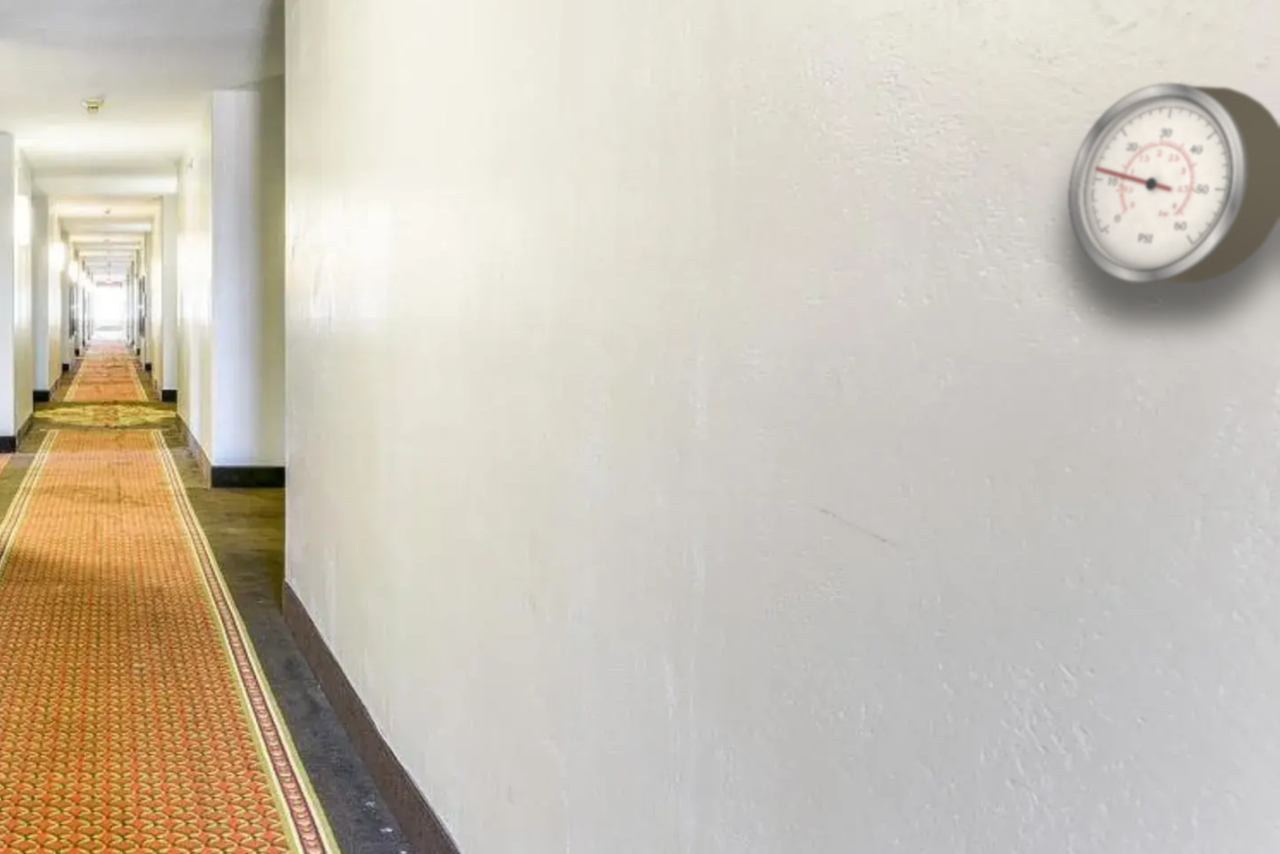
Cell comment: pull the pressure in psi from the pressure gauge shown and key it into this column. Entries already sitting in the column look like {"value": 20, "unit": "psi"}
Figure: {"value": 12, "unit": "psi"}
